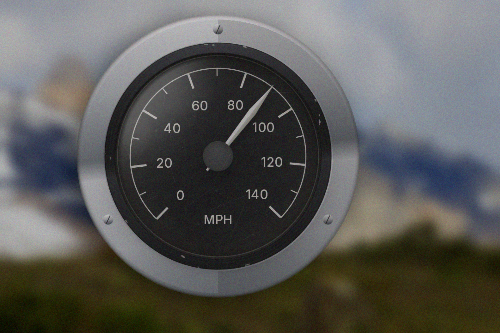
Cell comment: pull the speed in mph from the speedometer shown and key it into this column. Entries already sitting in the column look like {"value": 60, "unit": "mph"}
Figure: {"value": 90, "unit": "mph"}
